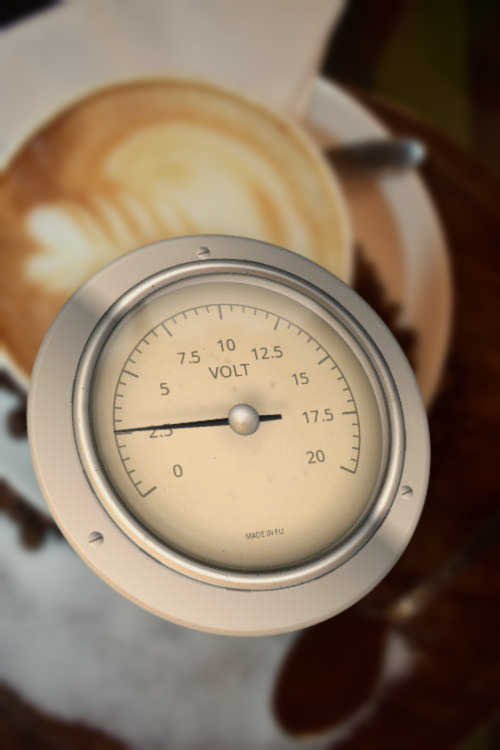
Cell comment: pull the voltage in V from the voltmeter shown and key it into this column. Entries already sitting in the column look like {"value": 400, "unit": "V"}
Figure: {"value": 2.5, "unit": "V"}
